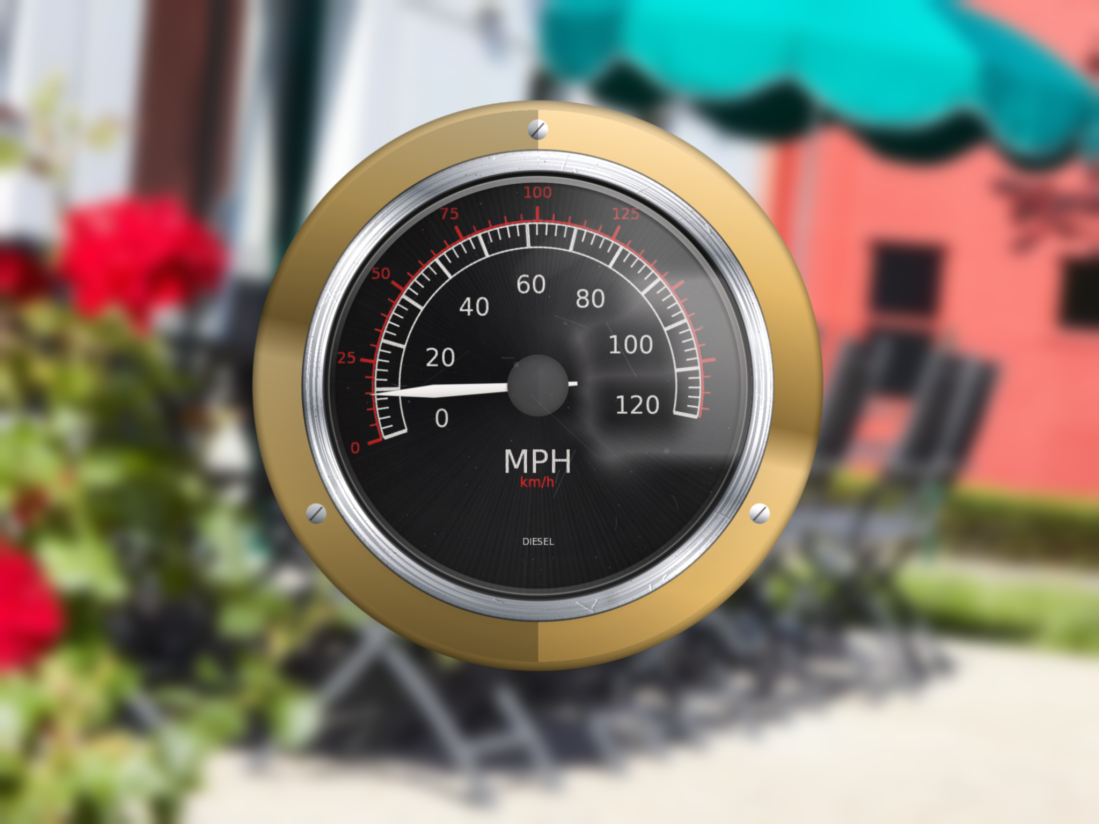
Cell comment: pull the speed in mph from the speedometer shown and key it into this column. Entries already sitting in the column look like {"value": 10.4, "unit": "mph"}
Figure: {"value": 9, "unit": "mph"}
